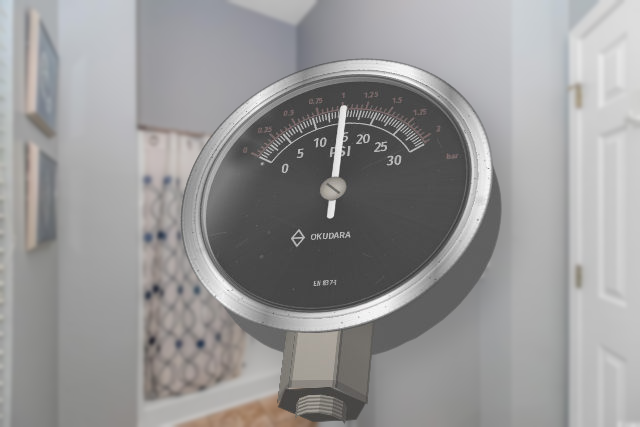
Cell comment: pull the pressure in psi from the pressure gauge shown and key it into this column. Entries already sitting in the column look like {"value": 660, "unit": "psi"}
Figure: {"value": 15, "unit": "psi"}
